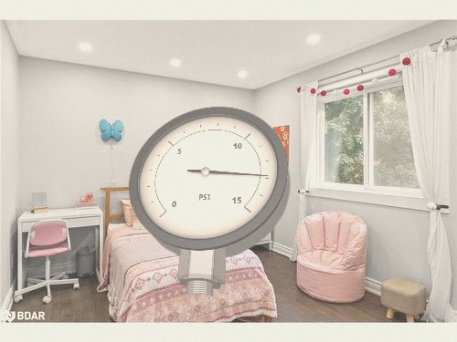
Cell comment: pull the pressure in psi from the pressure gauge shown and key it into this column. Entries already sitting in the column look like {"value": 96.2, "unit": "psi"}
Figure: {"value": 13, "unit": "psi"}
